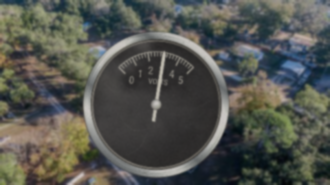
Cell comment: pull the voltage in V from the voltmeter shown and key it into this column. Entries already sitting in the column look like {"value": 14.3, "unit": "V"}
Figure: {"value": 3, "unit": "V"}
